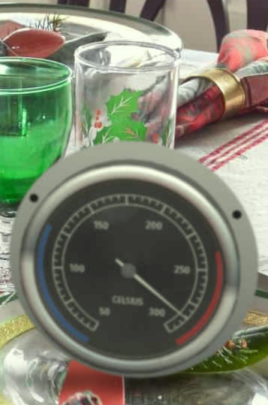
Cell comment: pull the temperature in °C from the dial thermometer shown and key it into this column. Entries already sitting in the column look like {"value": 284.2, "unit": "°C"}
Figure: {"value": 285, "unit": "°C"}
